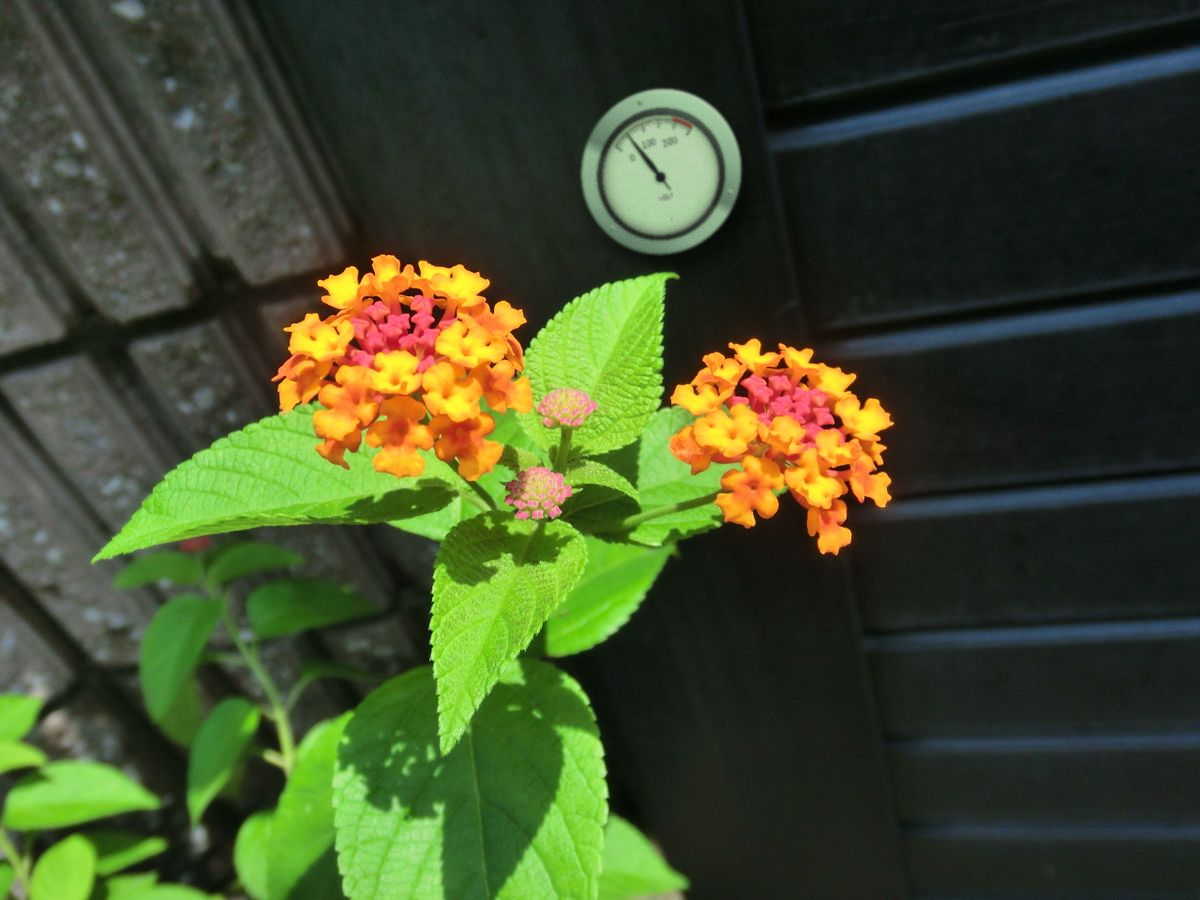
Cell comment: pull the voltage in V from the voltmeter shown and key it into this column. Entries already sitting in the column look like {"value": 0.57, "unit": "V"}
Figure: {"value": 50, "unit": "V"}
